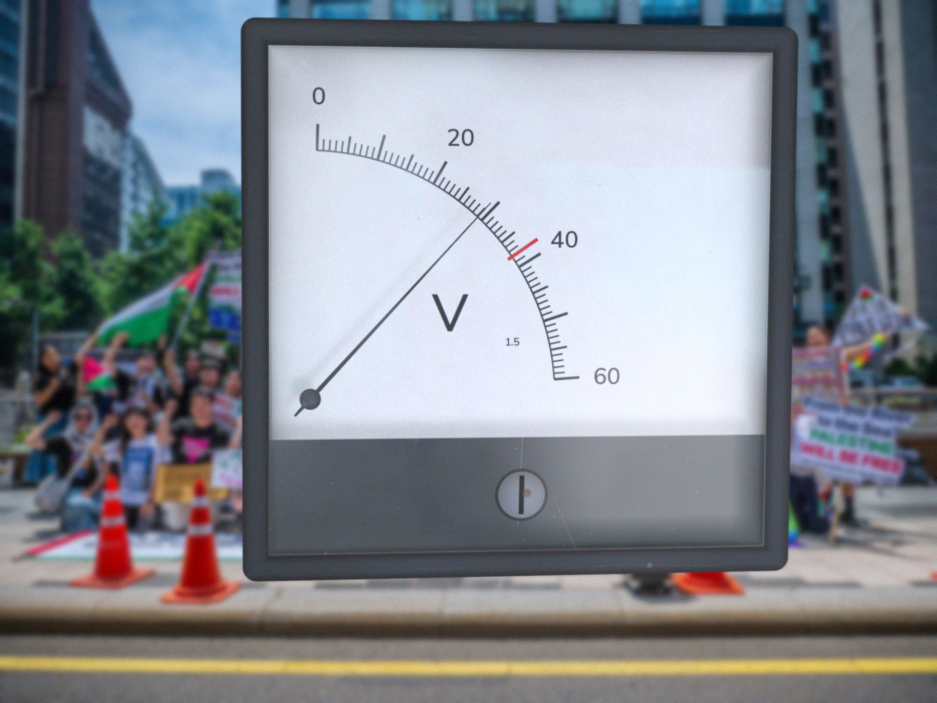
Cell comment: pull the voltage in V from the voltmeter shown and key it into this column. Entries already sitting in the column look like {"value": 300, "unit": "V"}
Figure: {"value": 29, "unit": "V"}
